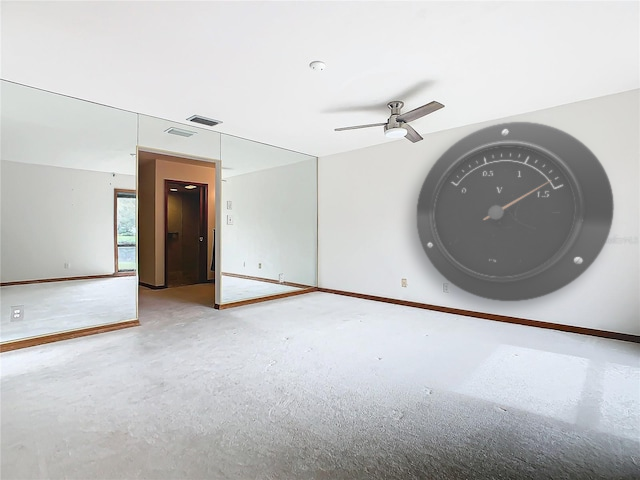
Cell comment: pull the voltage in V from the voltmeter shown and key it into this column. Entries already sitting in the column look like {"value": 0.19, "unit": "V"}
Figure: {"value": 1.4, "unit": "V"}
